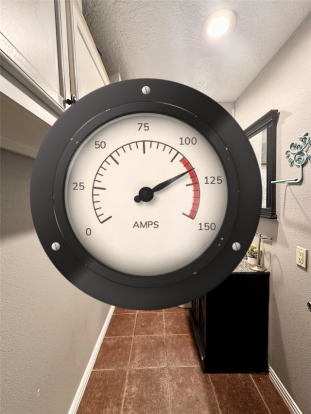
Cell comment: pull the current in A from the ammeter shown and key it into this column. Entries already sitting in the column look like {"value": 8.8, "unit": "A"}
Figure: {"value": 115, "unit": "A"}
